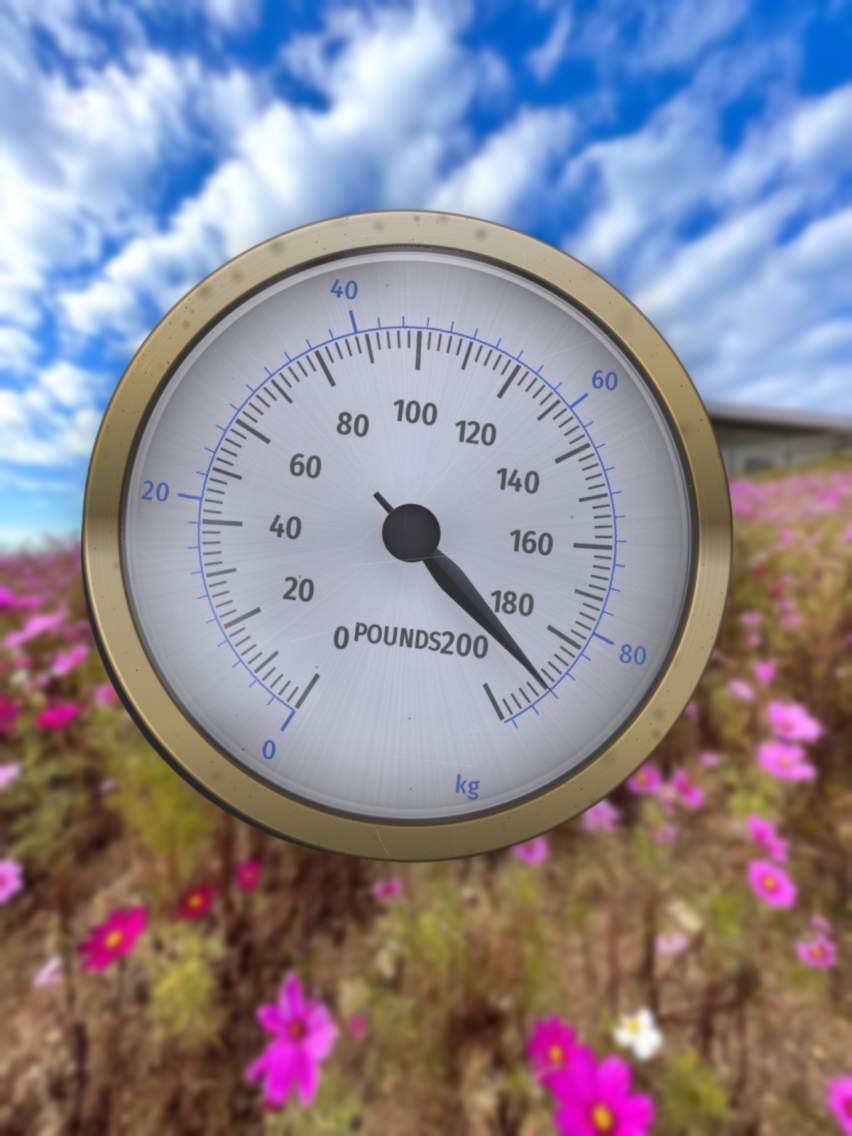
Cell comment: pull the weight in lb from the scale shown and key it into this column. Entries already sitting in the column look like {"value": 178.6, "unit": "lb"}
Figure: {"value": 190, "unit": "lb"}
